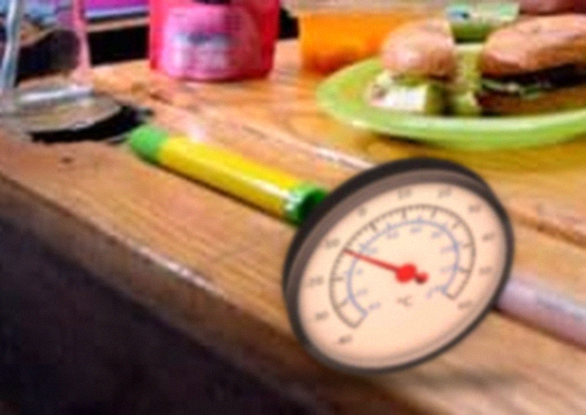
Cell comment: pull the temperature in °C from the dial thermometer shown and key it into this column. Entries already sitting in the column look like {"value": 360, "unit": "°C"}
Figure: {"value": -10, "unit": "°C"}
